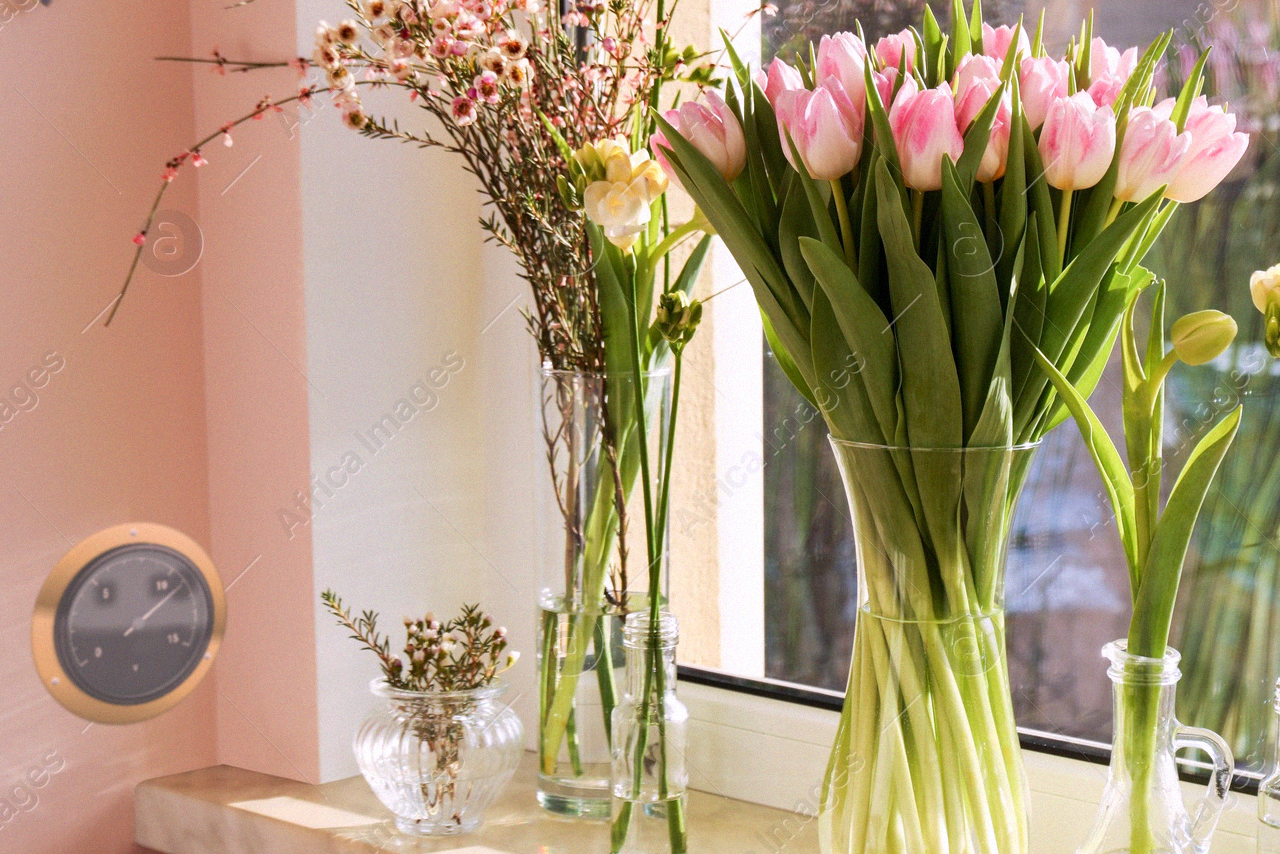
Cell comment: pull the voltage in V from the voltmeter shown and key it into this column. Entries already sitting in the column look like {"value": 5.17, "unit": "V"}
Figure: {"value": 11, "unit": "V"}
